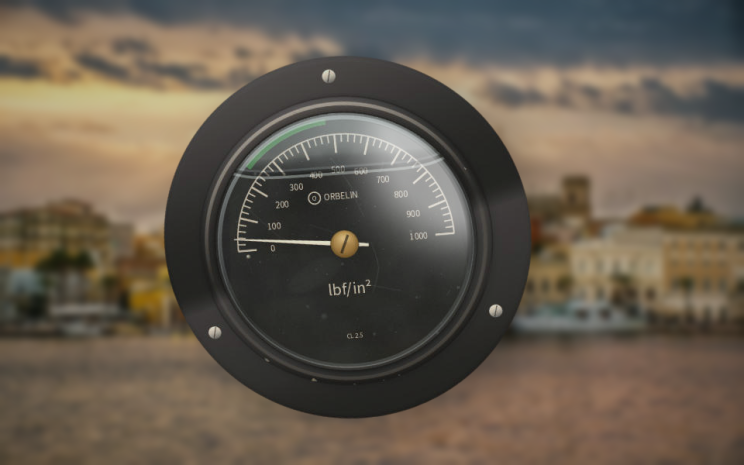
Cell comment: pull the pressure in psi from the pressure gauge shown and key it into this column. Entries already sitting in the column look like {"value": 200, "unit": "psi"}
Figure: {"value": 40, "unit": "psi"}
